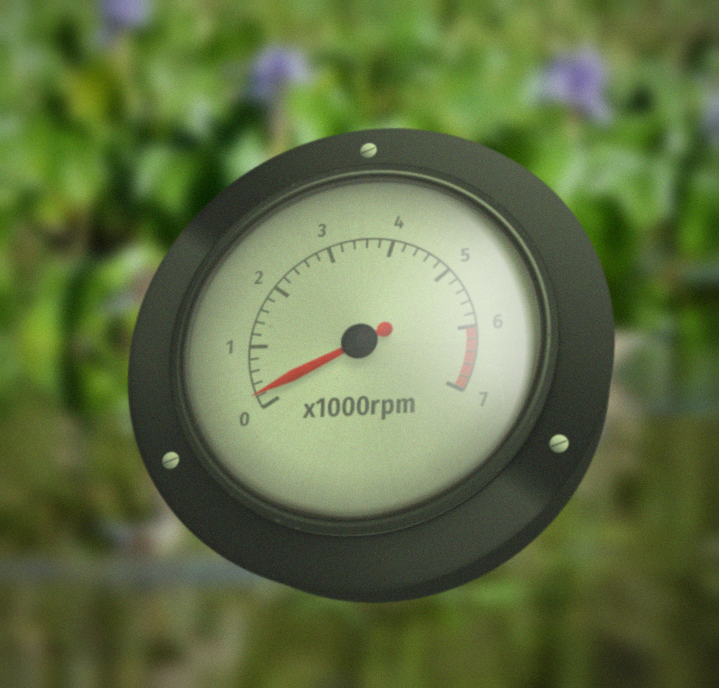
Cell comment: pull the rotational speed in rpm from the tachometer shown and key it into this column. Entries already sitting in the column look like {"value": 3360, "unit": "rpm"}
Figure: {"value": 200, "unit": "rpm"}
